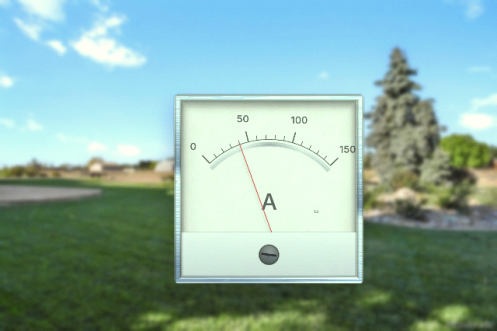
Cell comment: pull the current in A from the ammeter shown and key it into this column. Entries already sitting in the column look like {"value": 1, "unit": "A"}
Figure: {"value": 40, "unit": "A"}
